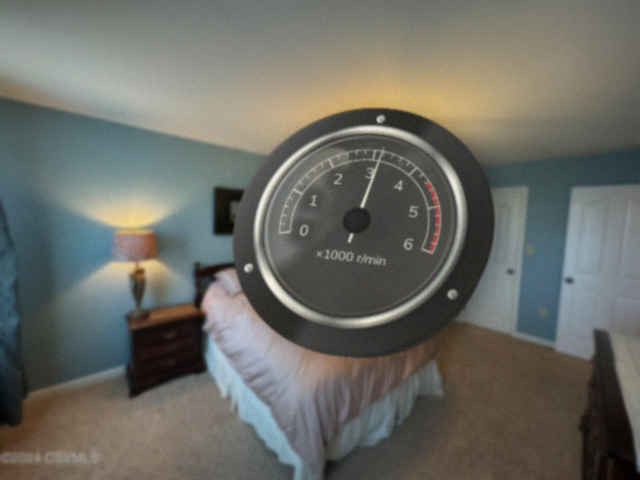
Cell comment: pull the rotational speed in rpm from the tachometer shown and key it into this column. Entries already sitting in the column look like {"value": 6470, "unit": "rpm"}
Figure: {"value": 3200, "unit": "rpm"}
